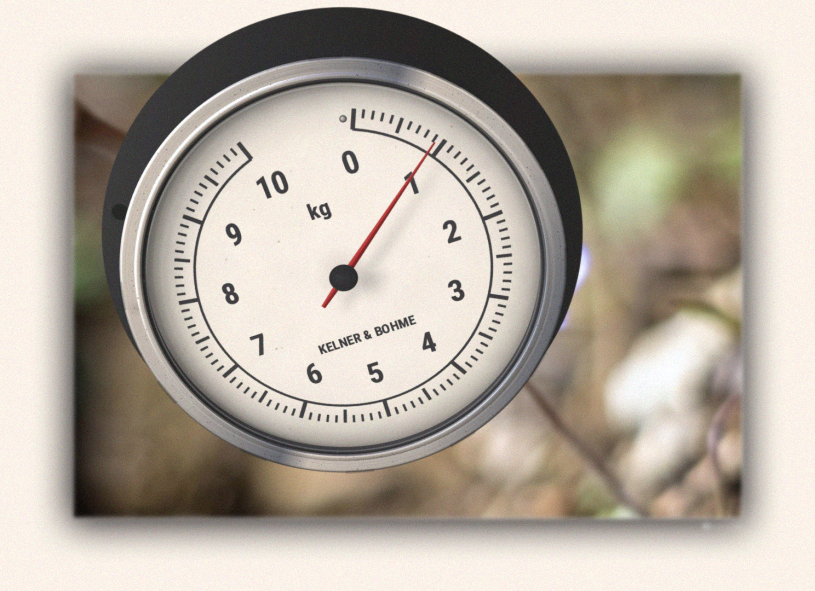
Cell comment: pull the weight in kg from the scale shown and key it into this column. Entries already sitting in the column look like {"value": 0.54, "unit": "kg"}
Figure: {"value": 0.9, "unit": "kg"}
